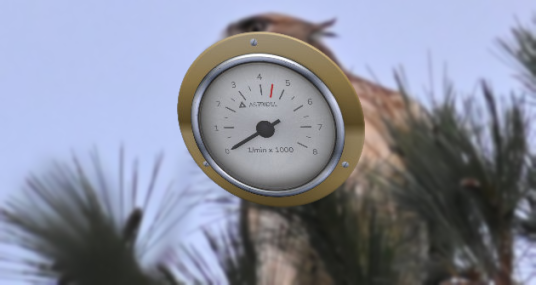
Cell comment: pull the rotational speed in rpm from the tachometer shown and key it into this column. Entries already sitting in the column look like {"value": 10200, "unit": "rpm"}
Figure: {"value": 0, "unit": "rpm"}
